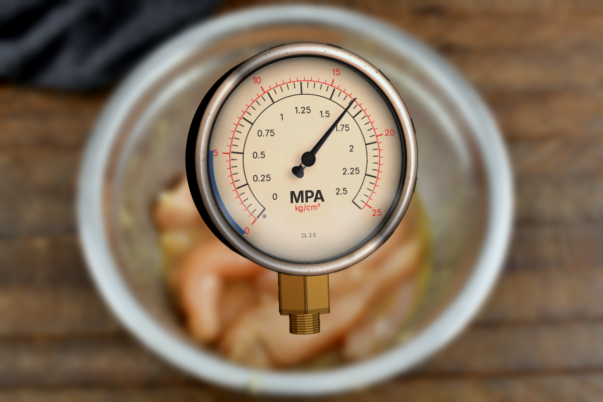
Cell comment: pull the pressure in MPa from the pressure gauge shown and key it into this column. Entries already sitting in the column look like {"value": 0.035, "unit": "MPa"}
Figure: {"value": 1.65, "unit": "MPa"}
